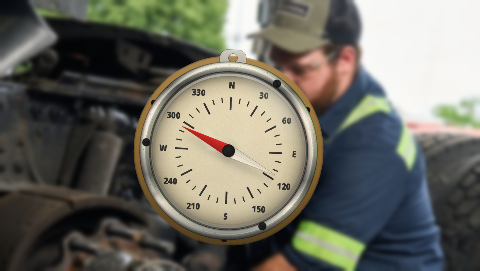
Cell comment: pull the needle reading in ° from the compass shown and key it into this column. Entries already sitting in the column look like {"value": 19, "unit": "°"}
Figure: {"value": 295, "unit": "°"}
